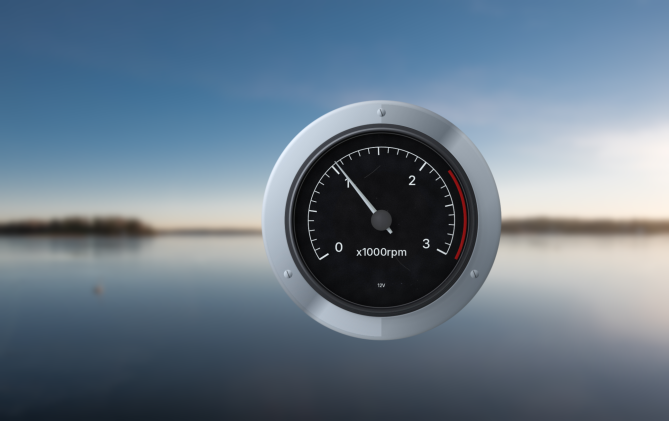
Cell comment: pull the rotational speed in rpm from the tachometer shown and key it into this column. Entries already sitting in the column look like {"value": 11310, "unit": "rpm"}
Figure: {"value": 1050, "unit": "rpm"}
